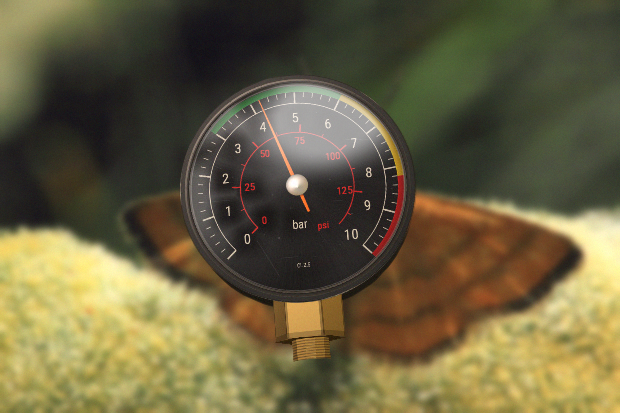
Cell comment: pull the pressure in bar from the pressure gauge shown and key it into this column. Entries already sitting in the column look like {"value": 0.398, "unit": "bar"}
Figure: {"value": 4.2, "unit": "bar"}
